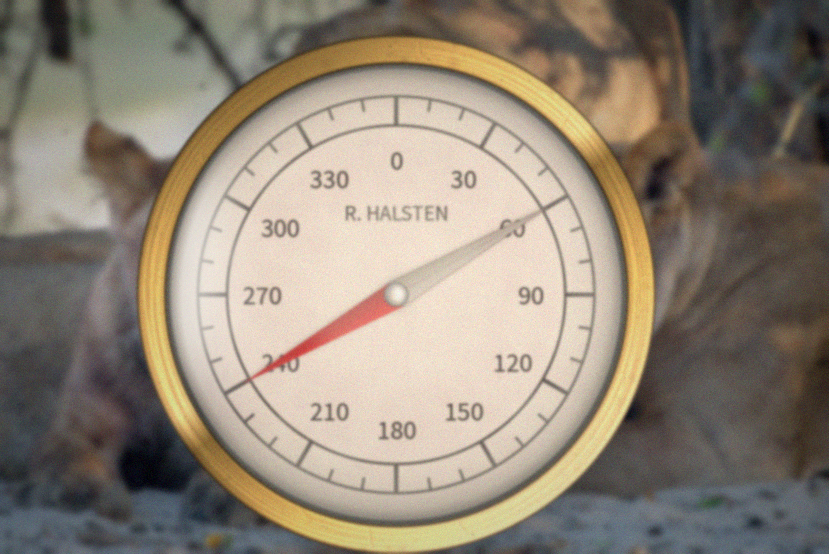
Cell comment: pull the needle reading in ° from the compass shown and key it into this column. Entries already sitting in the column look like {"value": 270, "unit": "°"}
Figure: {"value": 240, "unit": "°"}
